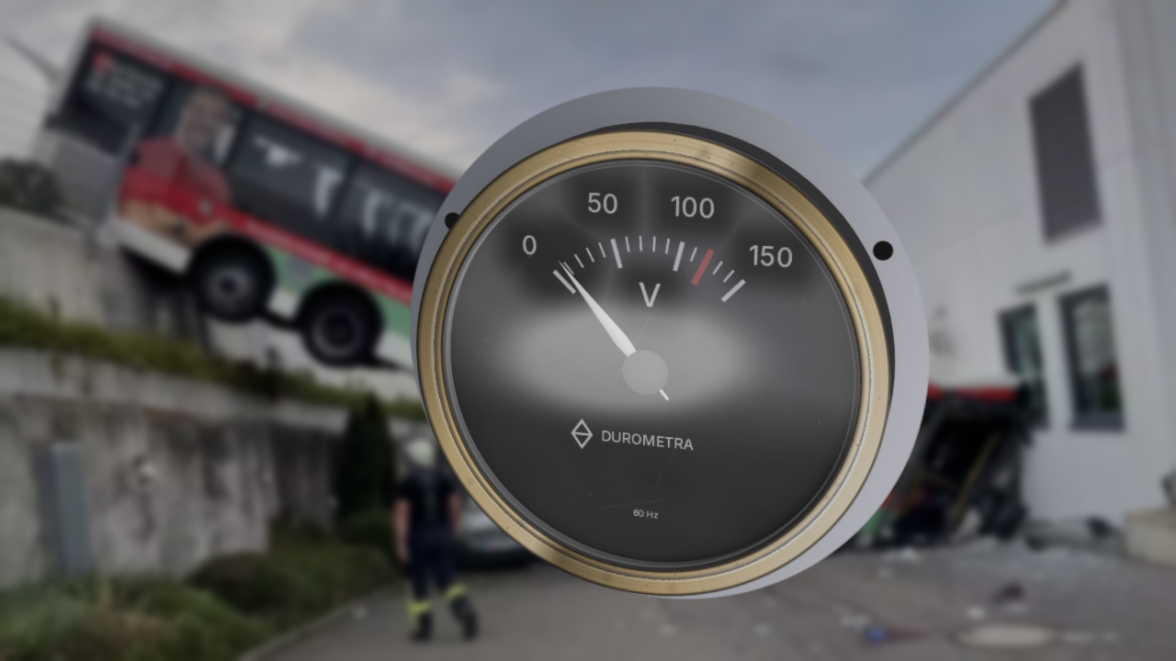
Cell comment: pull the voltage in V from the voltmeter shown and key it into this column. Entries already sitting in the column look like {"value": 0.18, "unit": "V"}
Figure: {"value": 10, "unit": "V"}
